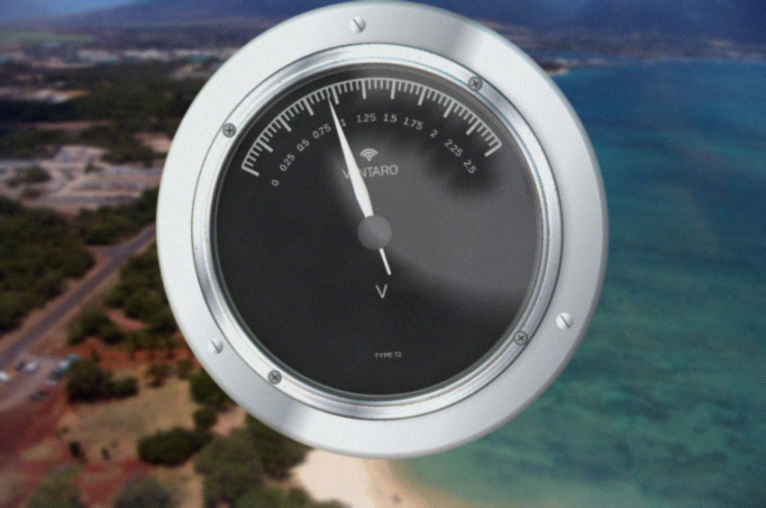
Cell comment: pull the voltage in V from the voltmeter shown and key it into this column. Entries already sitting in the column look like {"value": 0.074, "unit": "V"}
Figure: {"value": 0.95, "unit": "V"}
